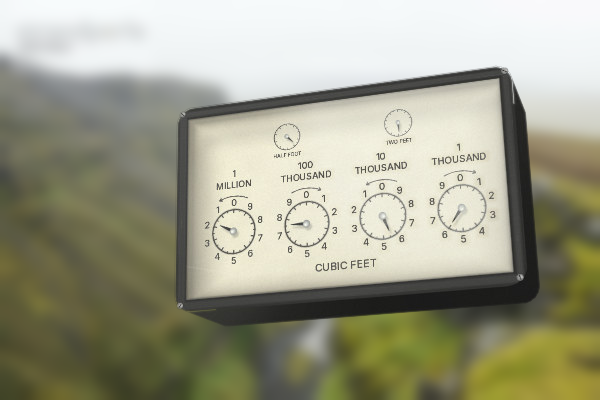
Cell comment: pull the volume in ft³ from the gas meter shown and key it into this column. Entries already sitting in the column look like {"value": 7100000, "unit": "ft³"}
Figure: {"value": 175600, "unit": "ft³"}
